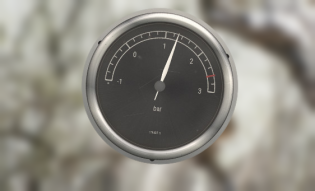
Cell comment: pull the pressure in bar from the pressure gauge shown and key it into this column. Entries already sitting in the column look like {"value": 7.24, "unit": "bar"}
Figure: {"value": 1.3, "unit": "bar"}
